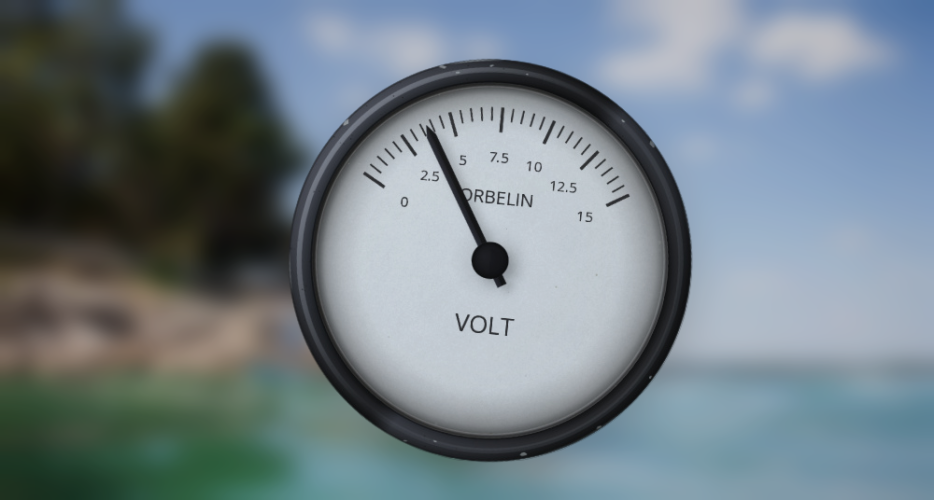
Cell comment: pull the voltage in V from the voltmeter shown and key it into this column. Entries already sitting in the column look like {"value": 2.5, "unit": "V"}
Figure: {"value": 3.75, "unit": "V"}
